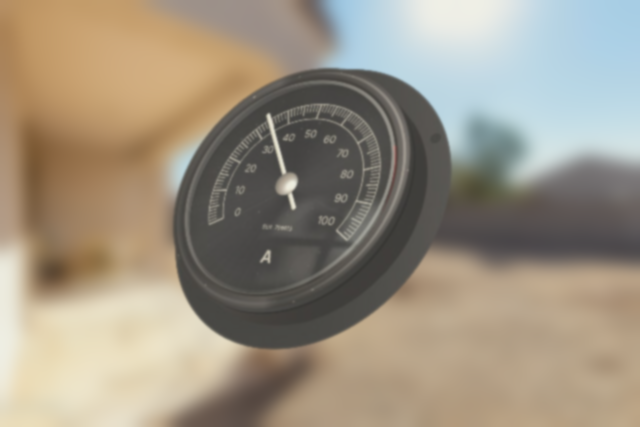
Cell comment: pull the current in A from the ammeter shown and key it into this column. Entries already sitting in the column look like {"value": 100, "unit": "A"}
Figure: {"value": 35, "unit": "A"}
